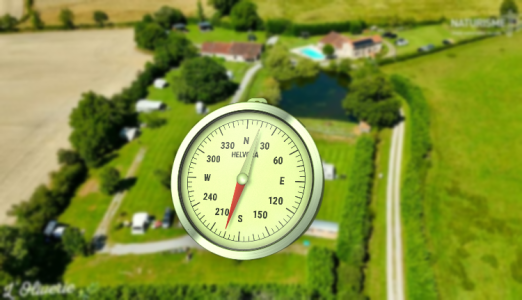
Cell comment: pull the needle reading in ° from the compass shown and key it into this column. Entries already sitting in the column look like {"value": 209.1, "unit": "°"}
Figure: {"value": 195, "unit": "°"}
